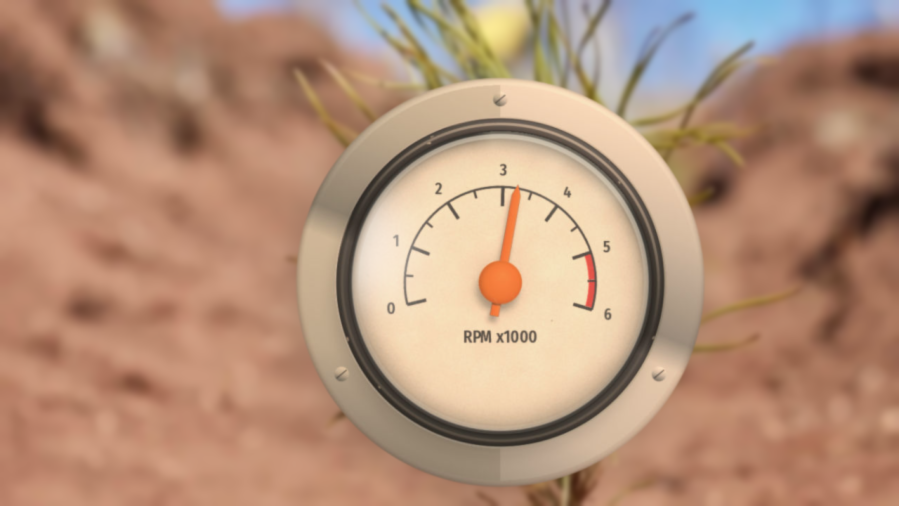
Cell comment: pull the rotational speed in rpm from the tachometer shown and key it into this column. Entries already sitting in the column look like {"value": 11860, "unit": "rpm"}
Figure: {"value": 3250, "unit": "rpm"}
